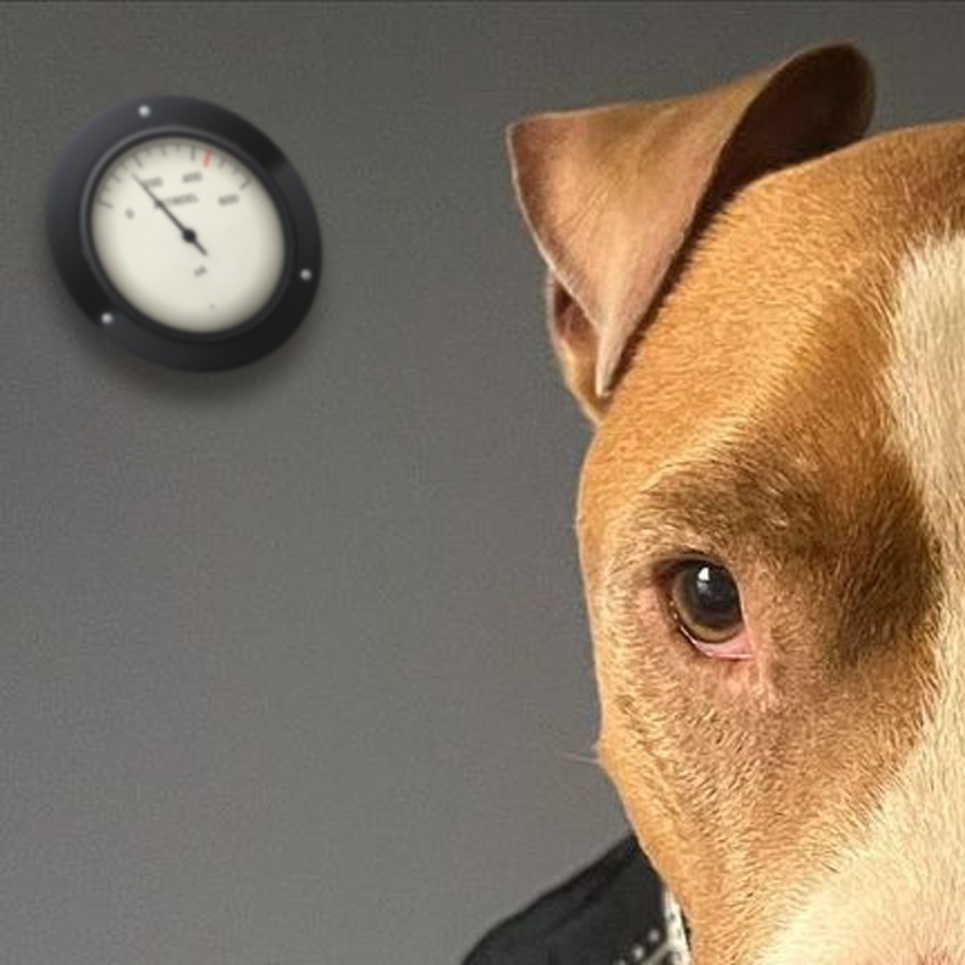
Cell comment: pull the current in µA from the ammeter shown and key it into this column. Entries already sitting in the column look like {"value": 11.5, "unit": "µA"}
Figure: {"value": 150, "unit": "µA"}
